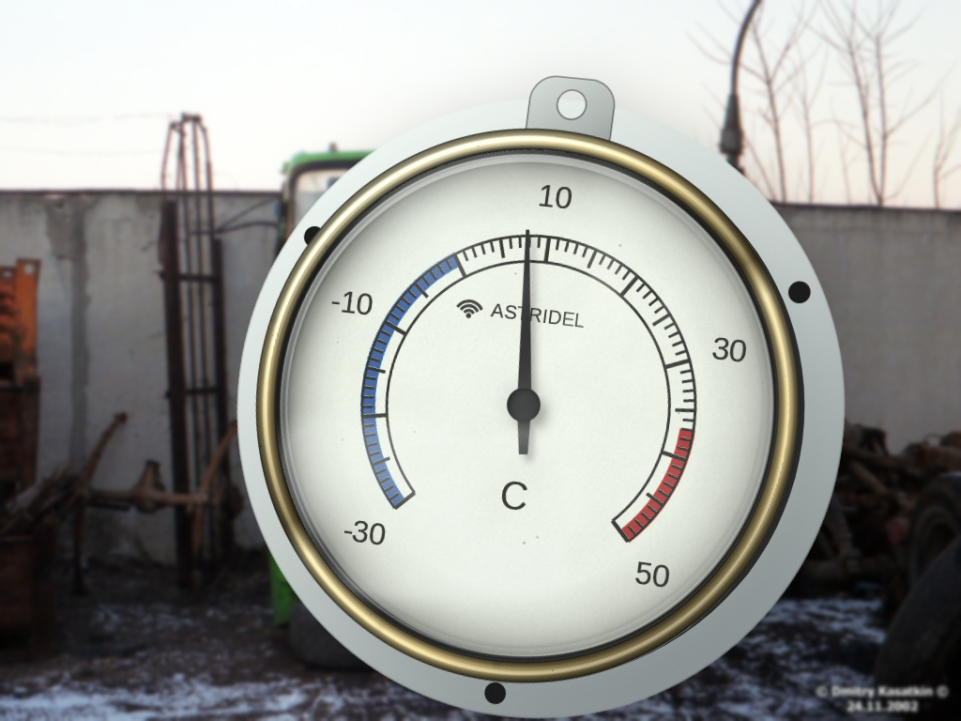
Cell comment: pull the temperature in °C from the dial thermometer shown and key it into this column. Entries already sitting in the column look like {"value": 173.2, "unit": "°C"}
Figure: {"value": 8, "unit": "°C"}
